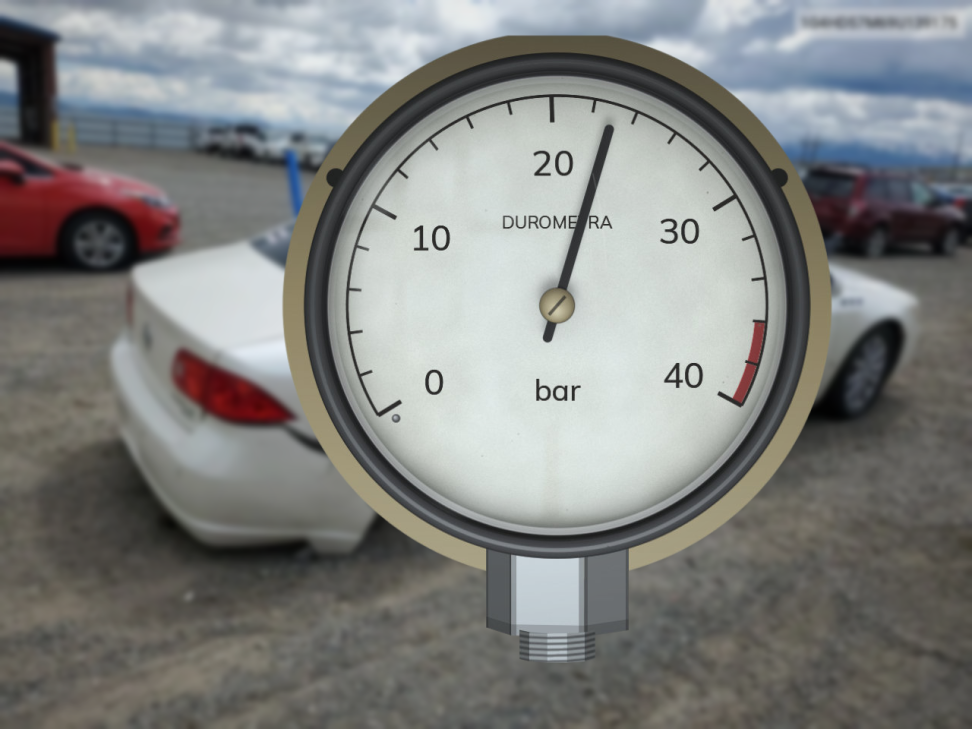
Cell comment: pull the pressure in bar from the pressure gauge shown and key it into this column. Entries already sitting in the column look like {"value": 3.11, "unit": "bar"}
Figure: {"value": 23, "unit": "bar"}
